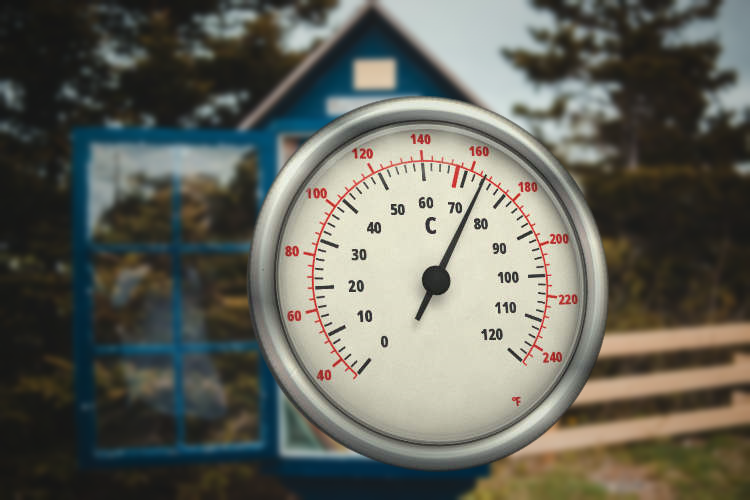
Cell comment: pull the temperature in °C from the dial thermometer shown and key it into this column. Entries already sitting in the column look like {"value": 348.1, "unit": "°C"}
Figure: {"value": 74, "unit": "°C"}
